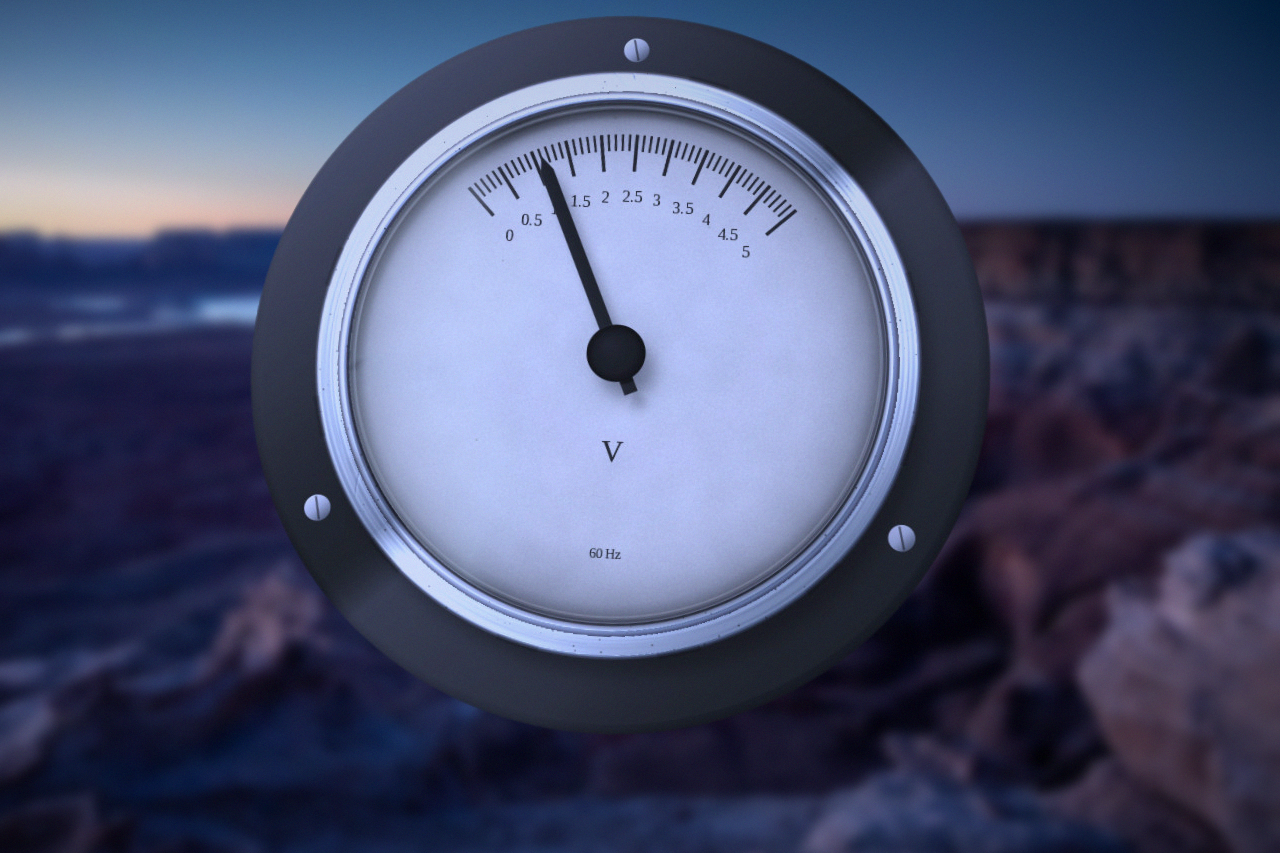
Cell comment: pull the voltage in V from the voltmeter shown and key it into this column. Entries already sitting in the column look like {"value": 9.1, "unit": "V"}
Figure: {"value": 1.1, "unit": "V"}
